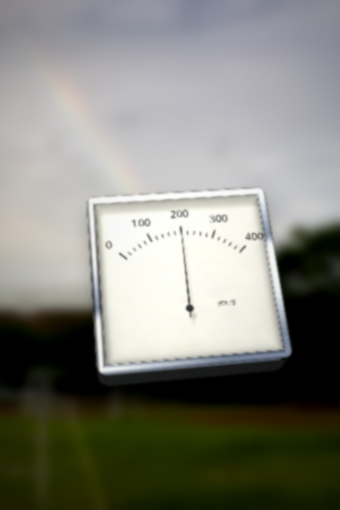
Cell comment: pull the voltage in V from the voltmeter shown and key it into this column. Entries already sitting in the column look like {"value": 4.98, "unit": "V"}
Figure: {"value": 200, "unit": "V"}
